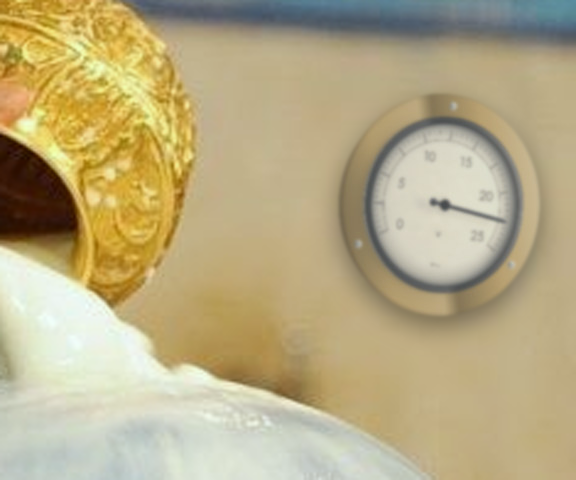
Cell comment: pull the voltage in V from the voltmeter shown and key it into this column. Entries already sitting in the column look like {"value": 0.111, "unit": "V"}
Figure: {"value": 22.5, "unit": "V"}
